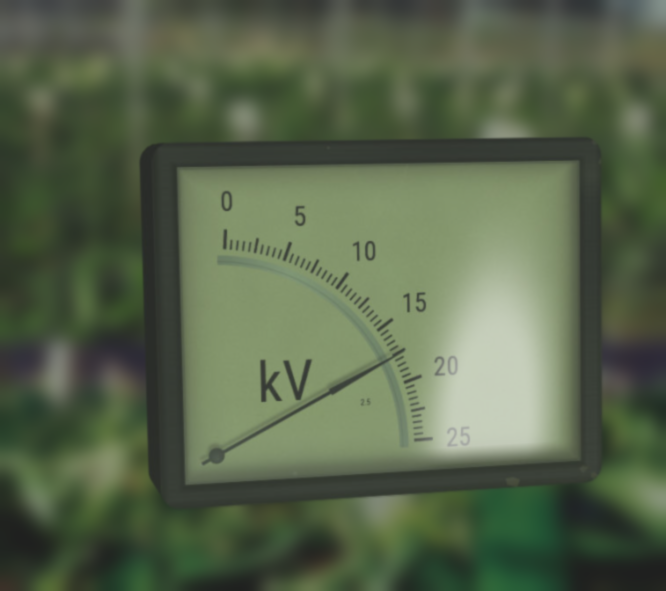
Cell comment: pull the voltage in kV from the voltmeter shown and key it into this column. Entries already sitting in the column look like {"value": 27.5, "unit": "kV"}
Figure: {"value": 17.5, "unit": "kV"}
